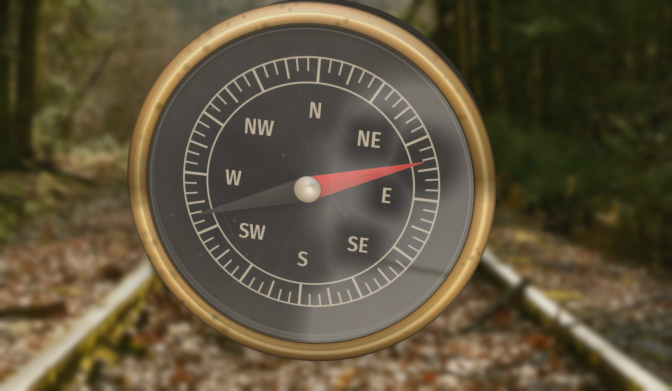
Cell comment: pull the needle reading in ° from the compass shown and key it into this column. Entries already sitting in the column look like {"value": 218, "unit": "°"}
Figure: {"value": 70, "unit": "°"}
